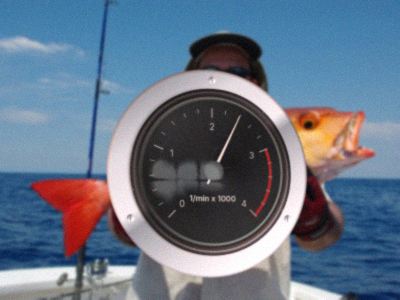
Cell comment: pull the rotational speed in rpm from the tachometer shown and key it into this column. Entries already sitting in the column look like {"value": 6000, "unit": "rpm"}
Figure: {"value": 2400, "unit": "rpm"}
